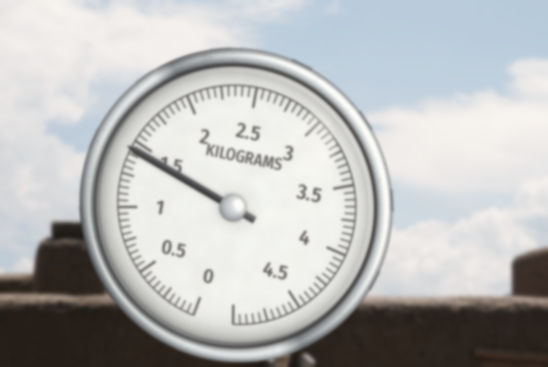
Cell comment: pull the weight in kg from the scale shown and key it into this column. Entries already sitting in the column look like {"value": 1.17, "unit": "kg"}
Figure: {"value": 1.45, "unit": "kg"}
